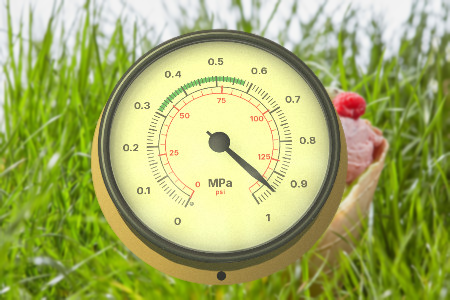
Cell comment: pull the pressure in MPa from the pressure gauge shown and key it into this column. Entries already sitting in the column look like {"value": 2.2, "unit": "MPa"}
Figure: {"value": 0.95, "unit": "MPa"}
